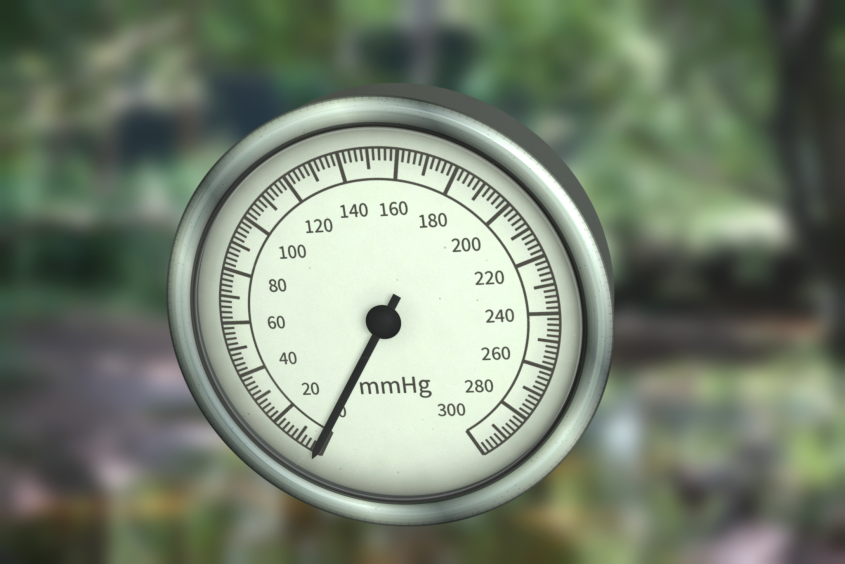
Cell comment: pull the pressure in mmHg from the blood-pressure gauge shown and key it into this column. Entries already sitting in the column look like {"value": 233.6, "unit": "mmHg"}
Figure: {"value": 2, "unit": "mmHg"}
